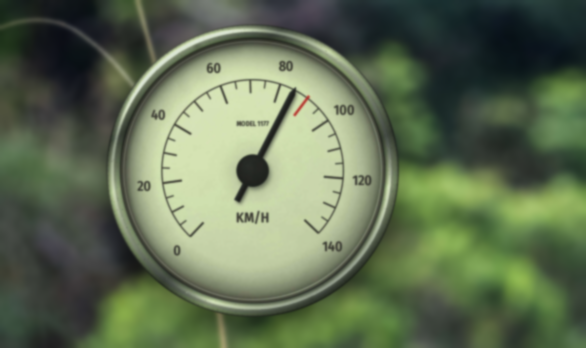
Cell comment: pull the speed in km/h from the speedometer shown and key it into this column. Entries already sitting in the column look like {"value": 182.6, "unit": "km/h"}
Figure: {"value": 85, "unit": "km/h"}
